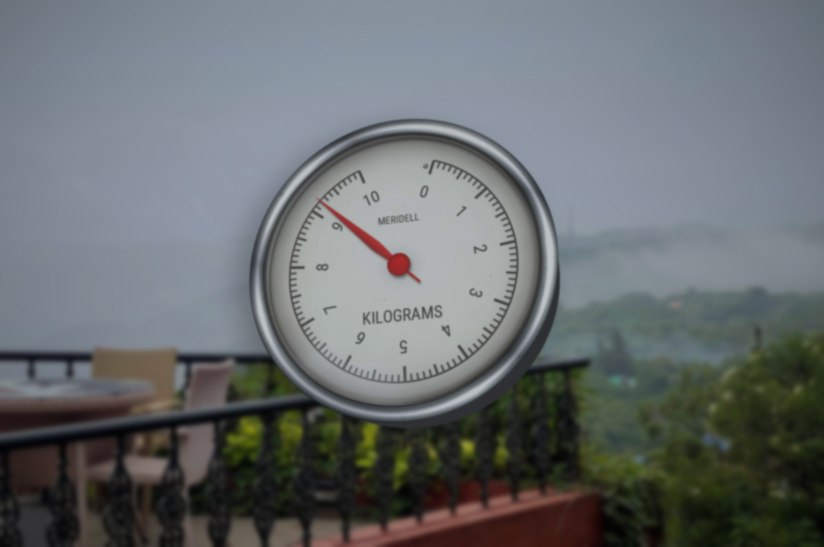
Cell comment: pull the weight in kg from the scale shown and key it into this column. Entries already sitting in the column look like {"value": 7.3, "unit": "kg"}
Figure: {"value": 9.2, "unit": "kg"}
